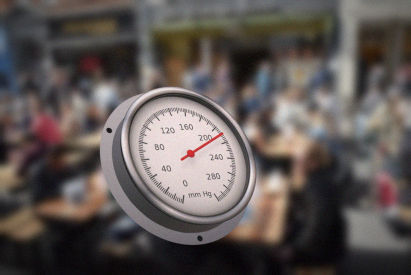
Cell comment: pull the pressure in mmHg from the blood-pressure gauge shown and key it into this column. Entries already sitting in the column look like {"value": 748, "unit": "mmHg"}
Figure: {"value": 210, "unit": "mmHg"}
